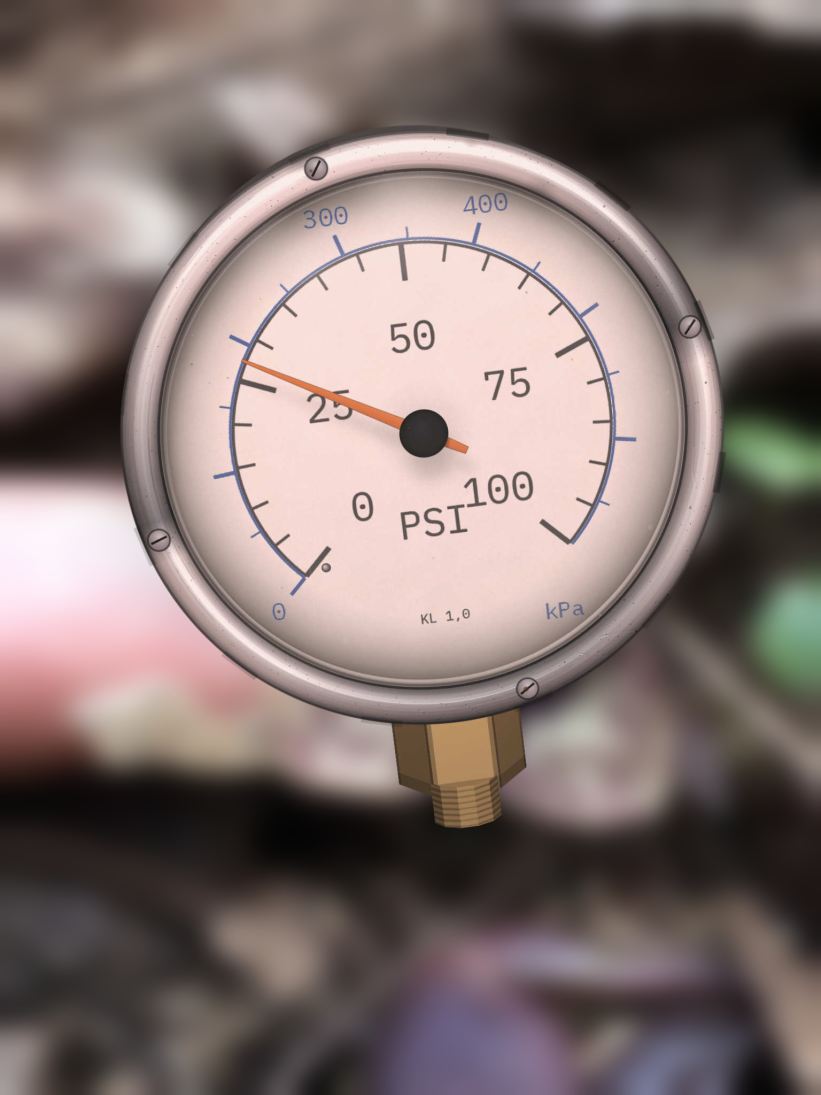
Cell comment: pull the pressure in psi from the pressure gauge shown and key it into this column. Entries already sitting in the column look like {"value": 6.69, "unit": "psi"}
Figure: {"value": 27.5, "unit": "psi"}
